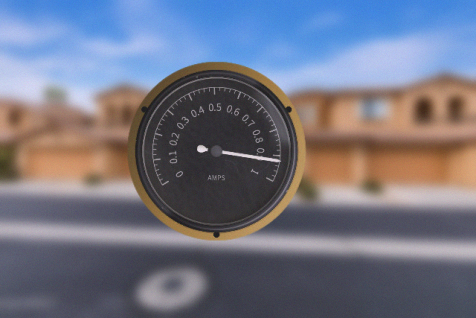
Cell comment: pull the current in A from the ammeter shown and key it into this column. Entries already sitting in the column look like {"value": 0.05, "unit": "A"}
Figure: {"value": 0.92, "unit": "A"}
